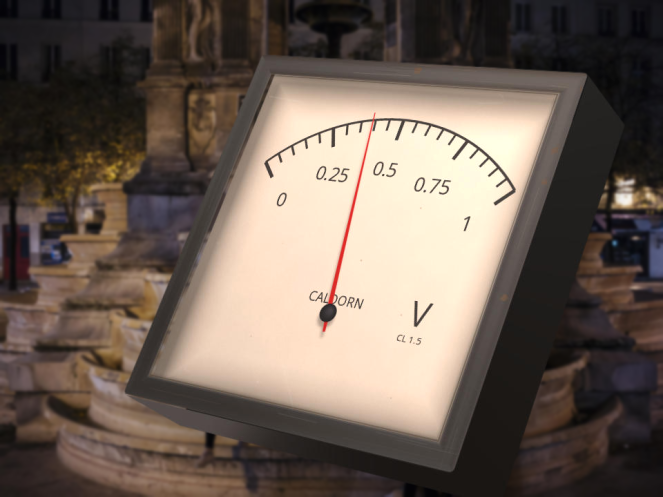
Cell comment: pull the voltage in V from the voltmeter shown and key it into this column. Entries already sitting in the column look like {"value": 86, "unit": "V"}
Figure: {"value": 0.4, "unit": "V"}
